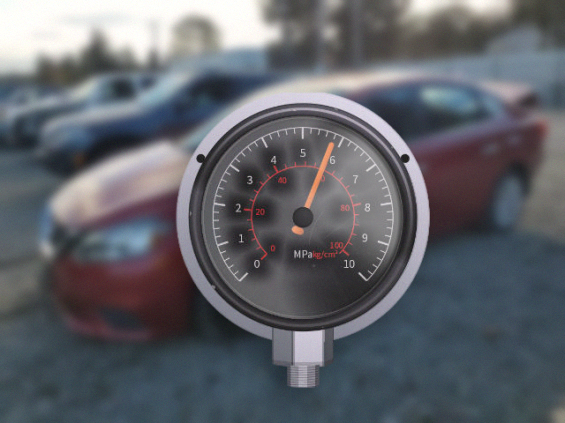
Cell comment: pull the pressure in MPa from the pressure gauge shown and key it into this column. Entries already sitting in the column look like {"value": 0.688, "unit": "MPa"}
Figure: {"value": 5.8, "unit": "MPa"}
